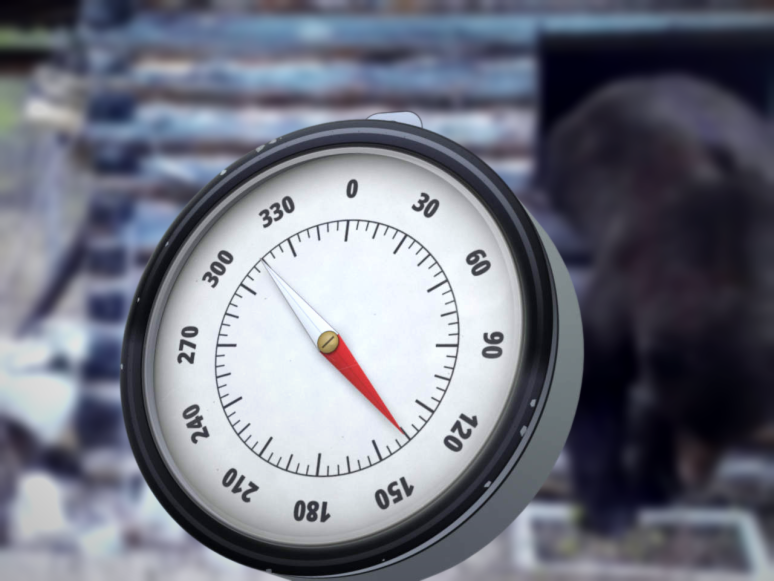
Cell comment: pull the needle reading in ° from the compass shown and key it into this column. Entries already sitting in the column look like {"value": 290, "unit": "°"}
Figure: {"value": 135, "unit": "°"}
